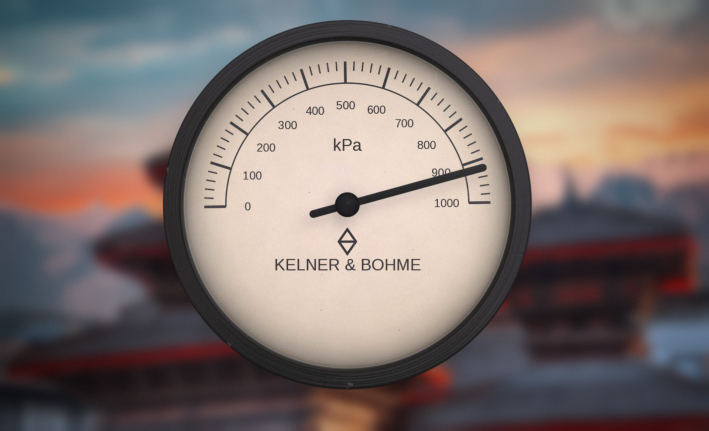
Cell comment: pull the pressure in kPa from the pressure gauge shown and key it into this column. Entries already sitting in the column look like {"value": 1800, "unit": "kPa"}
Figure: {"value": 920, "unit": "kPa"}
